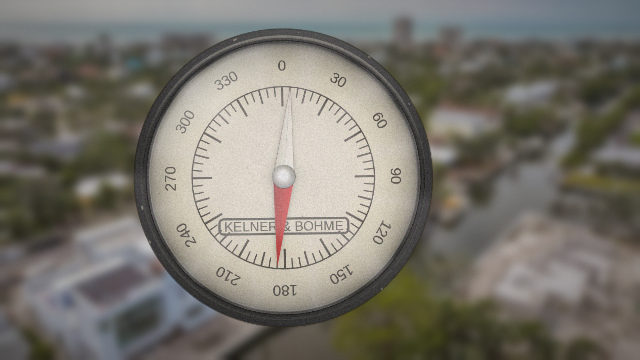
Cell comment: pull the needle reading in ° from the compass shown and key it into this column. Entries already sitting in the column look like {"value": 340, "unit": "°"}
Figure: {"value": 185, "unit": "°"}
